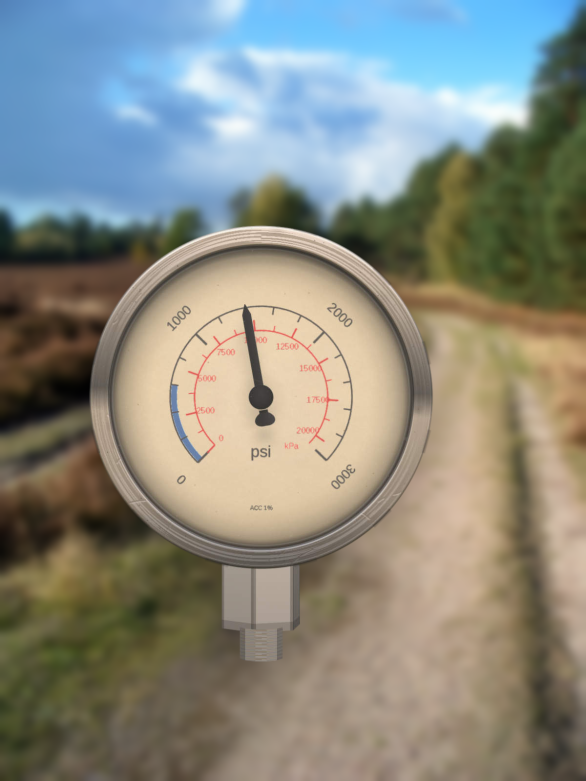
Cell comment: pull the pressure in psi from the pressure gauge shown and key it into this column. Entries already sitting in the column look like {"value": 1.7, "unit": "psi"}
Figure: {"value": 1400, "unit": "psi"}
